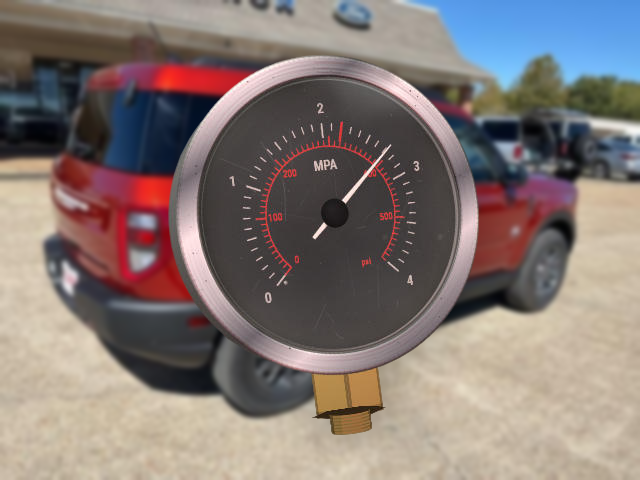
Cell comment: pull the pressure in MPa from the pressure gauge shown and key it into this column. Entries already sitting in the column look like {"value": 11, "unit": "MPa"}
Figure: {"value": 2.7, "unit": "MPa"}
